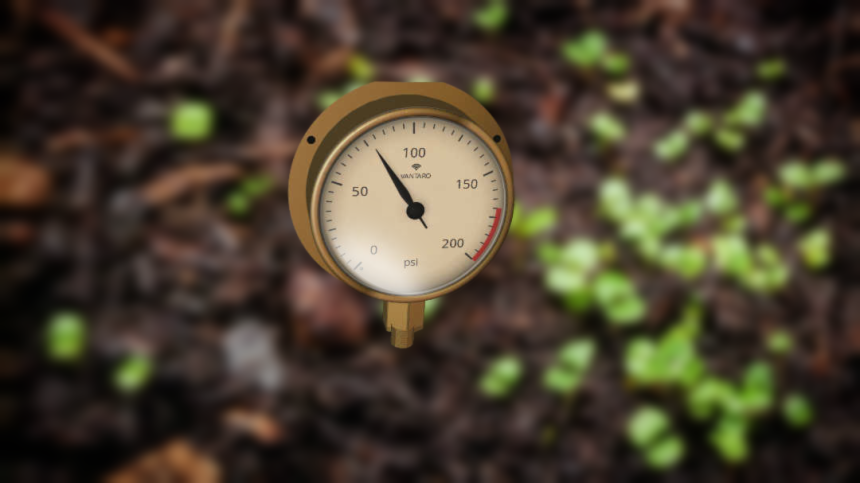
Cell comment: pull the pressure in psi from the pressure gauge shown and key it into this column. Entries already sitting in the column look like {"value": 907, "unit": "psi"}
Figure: {"value": 77.5, "unit": "psi"}
